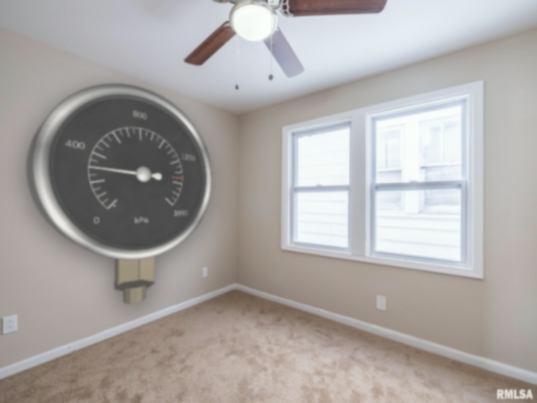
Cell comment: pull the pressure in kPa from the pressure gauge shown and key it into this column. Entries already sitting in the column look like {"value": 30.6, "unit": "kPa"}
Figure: {"value": 300, "unit": "kPa"}
